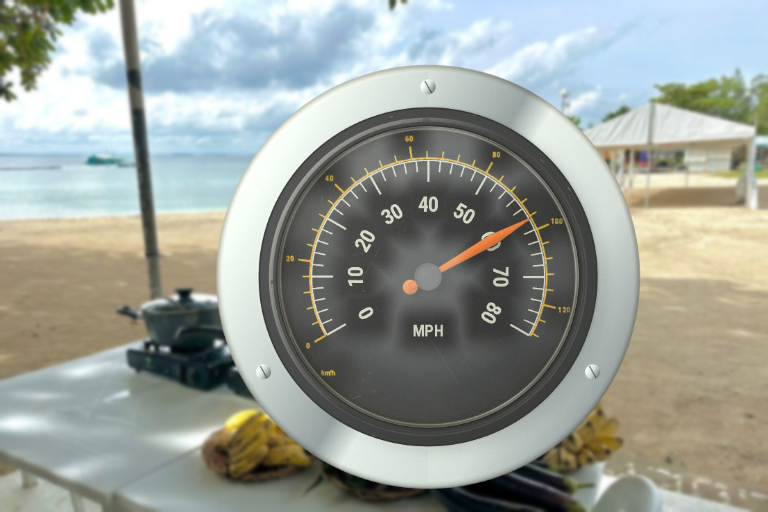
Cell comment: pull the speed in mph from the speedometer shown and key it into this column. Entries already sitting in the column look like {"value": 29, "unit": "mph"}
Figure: {"value": 60, "unit": "mph"}
